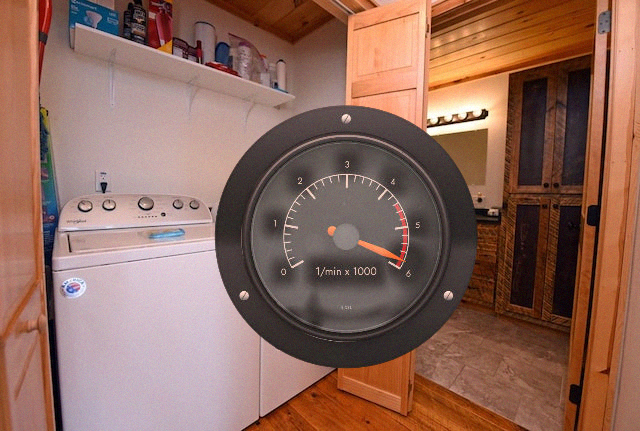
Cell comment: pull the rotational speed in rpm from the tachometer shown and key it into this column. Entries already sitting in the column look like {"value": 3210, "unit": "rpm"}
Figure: {"value": 5800, "unit": "rpm"}
